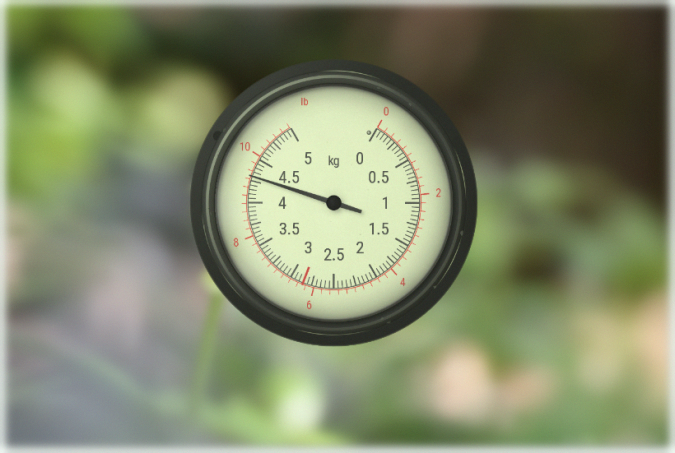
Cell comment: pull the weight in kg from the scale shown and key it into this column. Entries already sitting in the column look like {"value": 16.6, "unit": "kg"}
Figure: {"value": 4.3, "unit": "kg"}
